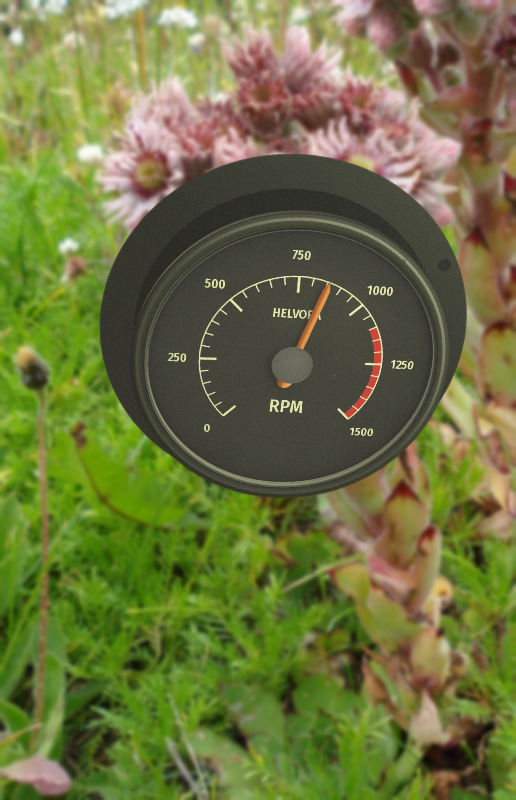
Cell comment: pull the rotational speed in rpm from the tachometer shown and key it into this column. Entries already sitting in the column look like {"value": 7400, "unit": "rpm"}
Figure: {"value": 850, "unit": "rpm"}
